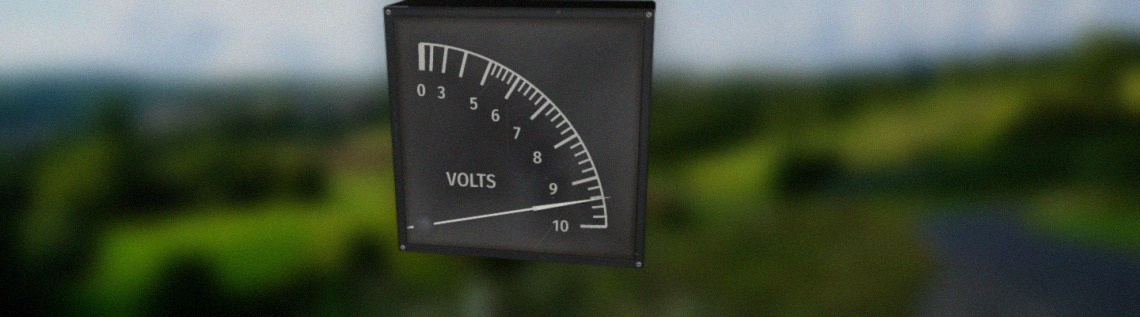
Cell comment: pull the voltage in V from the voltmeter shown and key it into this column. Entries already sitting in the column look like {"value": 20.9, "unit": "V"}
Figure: {"value": 9.4, "unit": "V"}
